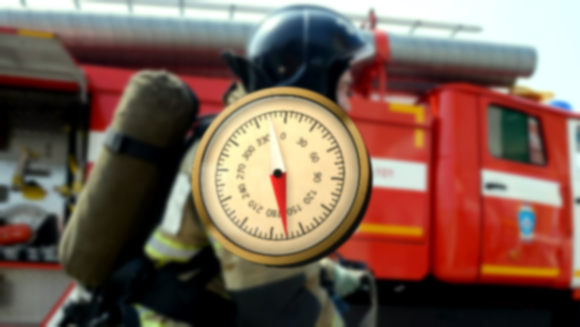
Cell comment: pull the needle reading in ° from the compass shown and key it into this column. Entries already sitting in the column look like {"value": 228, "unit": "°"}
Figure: {"value": 165, "unit": "°"}
